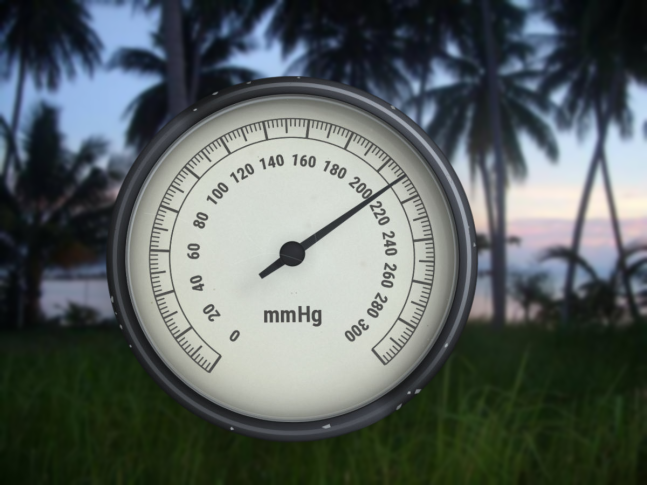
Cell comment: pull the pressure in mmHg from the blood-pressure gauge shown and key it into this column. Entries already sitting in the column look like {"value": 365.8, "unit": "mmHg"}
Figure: {"value": 210, "unit": "mmHg"}
